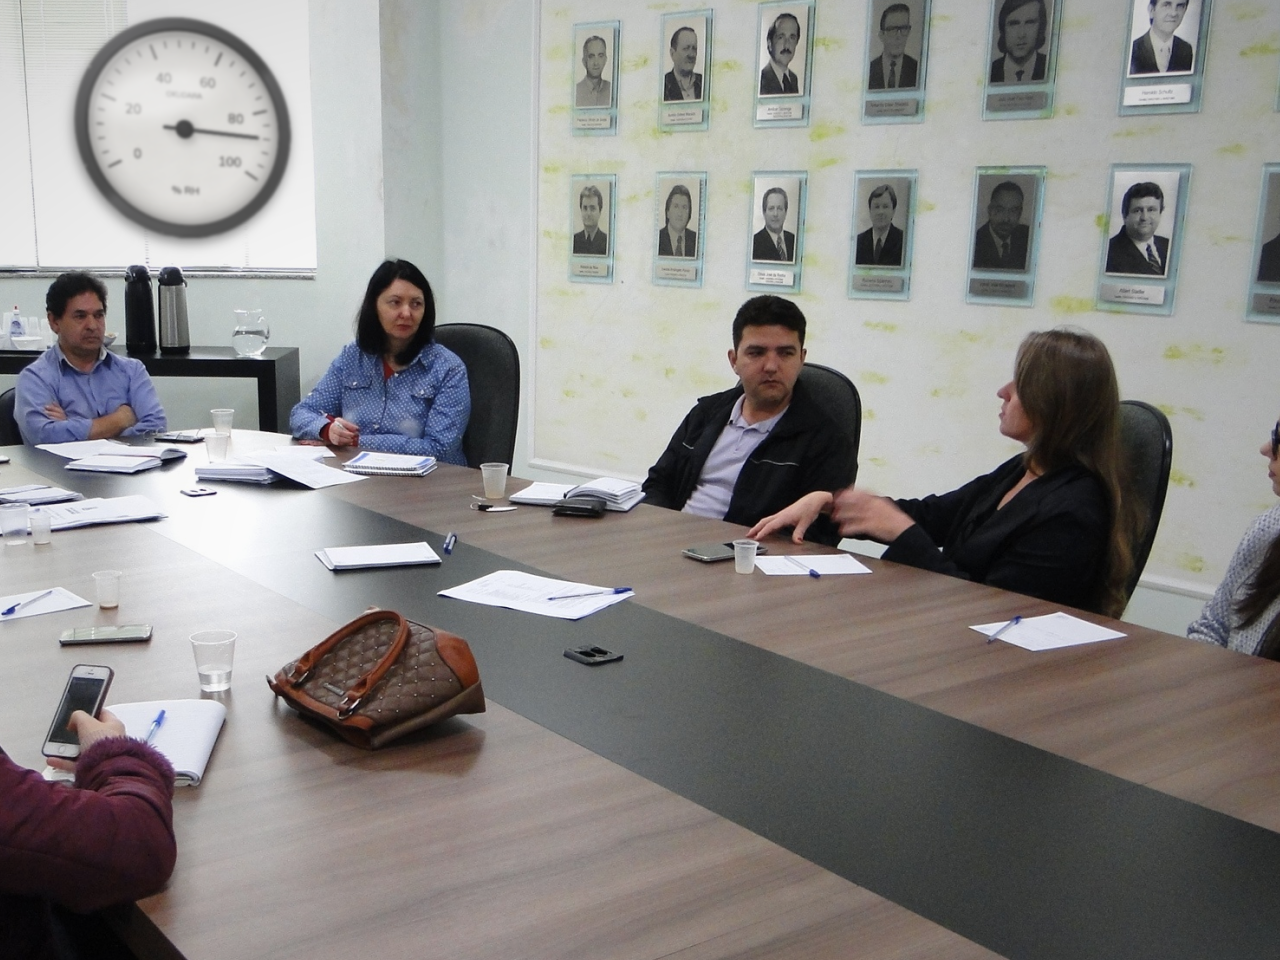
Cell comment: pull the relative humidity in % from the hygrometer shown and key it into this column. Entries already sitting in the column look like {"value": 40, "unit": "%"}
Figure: {"value": 88, "unit": "%"}
